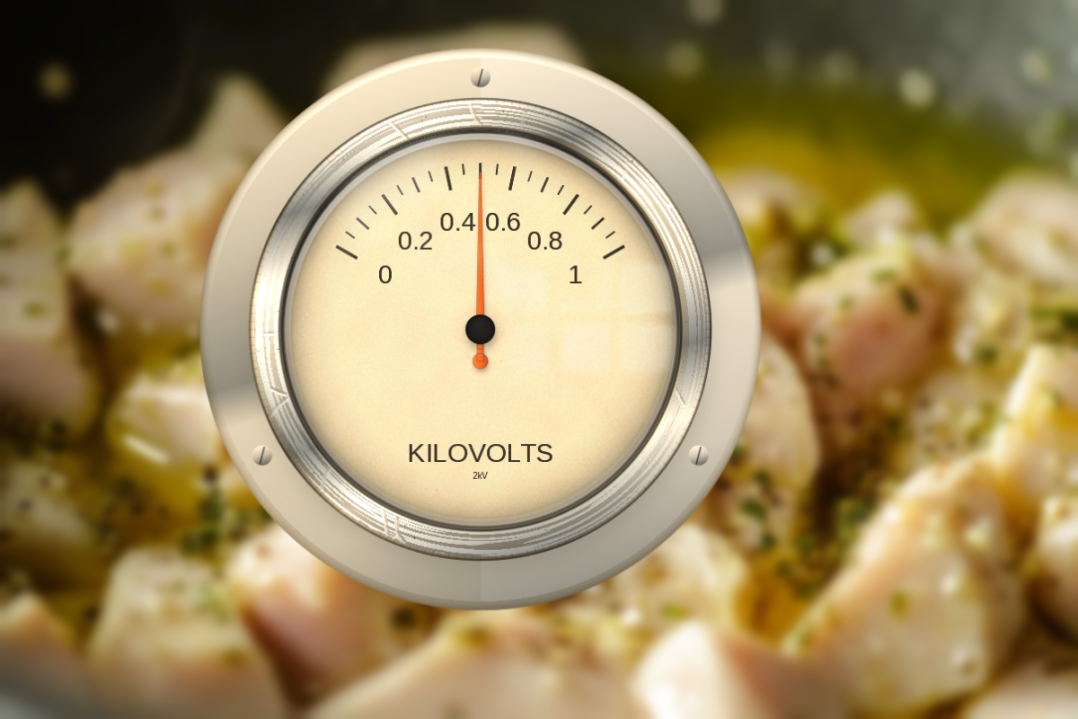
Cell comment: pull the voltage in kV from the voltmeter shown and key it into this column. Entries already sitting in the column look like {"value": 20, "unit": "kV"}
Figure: {"value": 0.5, "unit": "kV"}
